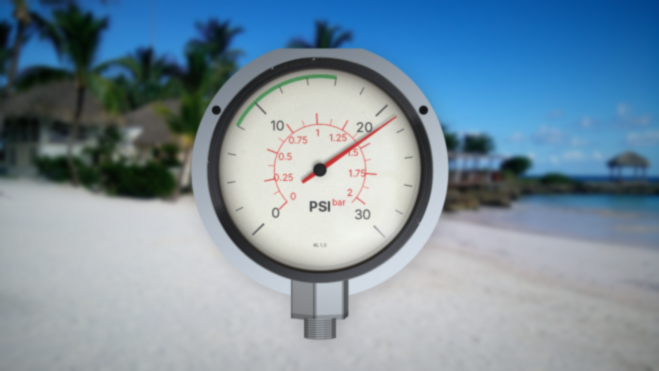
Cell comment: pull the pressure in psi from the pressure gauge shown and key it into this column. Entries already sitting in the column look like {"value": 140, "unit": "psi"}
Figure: {"value": 21, "unit": "psi"}
